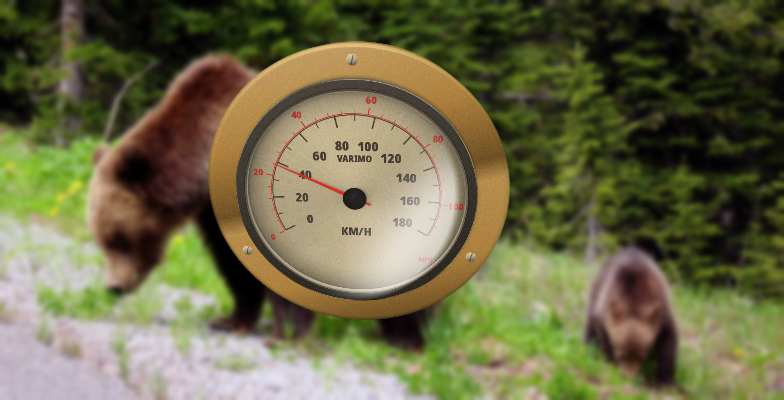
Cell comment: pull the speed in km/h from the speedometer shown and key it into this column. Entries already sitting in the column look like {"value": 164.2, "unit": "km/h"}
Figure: {"value": 40, "unit": "km/h"}
